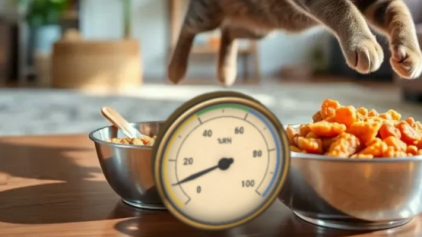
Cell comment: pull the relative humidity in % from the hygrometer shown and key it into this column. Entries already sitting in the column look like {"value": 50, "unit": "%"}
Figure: {"value": 10, "unit": "%"}
